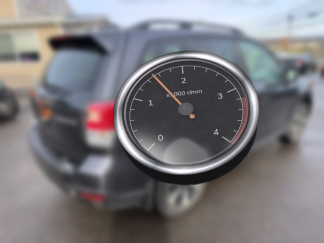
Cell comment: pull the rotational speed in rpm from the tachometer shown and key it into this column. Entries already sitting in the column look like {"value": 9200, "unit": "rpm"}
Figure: {"value": 1500, "unit": "rpm"}
